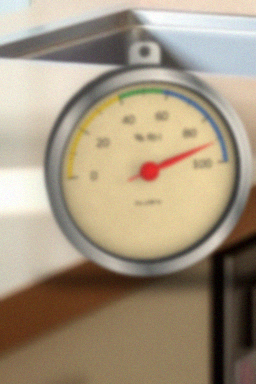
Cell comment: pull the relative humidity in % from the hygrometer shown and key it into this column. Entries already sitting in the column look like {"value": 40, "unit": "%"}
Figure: {"value": 90, "unit": "%"}
